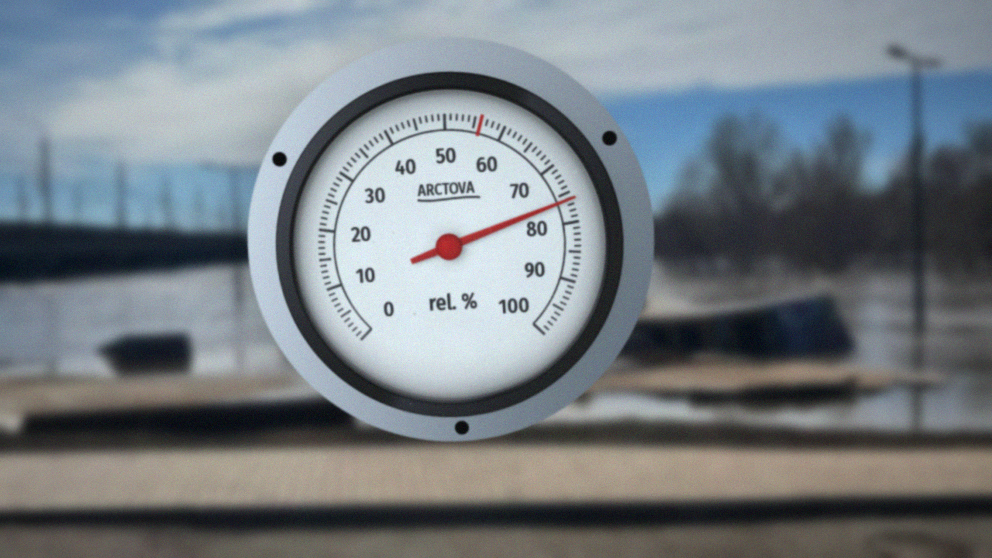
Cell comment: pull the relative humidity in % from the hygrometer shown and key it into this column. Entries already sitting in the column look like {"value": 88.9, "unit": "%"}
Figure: {"value": 76, "unit": "%"}
